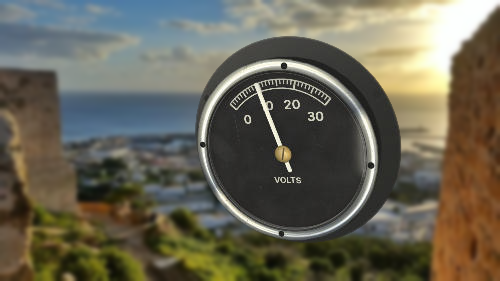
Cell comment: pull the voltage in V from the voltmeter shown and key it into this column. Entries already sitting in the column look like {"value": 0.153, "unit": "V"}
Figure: {"value": 10, "unit": "V"}
